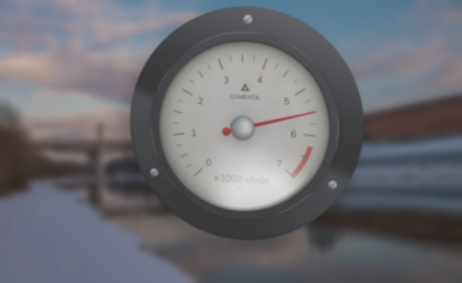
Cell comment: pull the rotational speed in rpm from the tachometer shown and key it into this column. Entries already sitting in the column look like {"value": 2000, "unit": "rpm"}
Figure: {"value": 5500, "unit": "rpm"}
